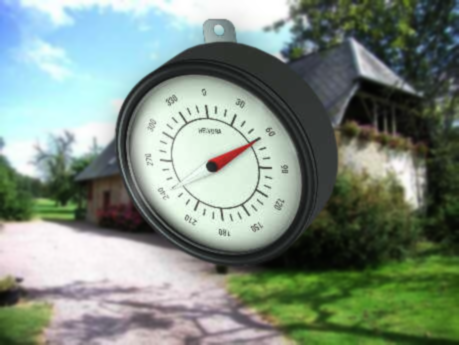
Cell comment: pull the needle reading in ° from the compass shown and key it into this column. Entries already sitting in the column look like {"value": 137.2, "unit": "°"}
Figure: {"value": 60, "unit": "°"}
